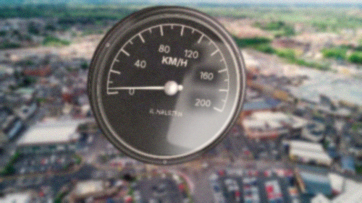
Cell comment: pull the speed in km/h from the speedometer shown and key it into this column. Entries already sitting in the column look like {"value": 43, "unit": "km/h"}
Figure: {"value": 5, "unit": "km/h"}
